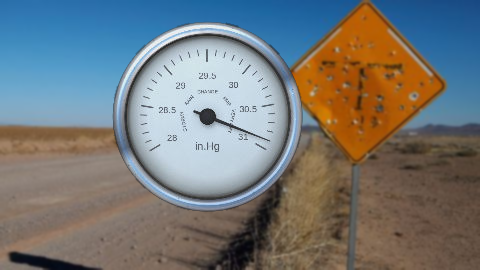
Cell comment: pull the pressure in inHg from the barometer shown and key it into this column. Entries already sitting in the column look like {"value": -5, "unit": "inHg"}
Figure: {"value": 30.9, "unit": "inHg"}
